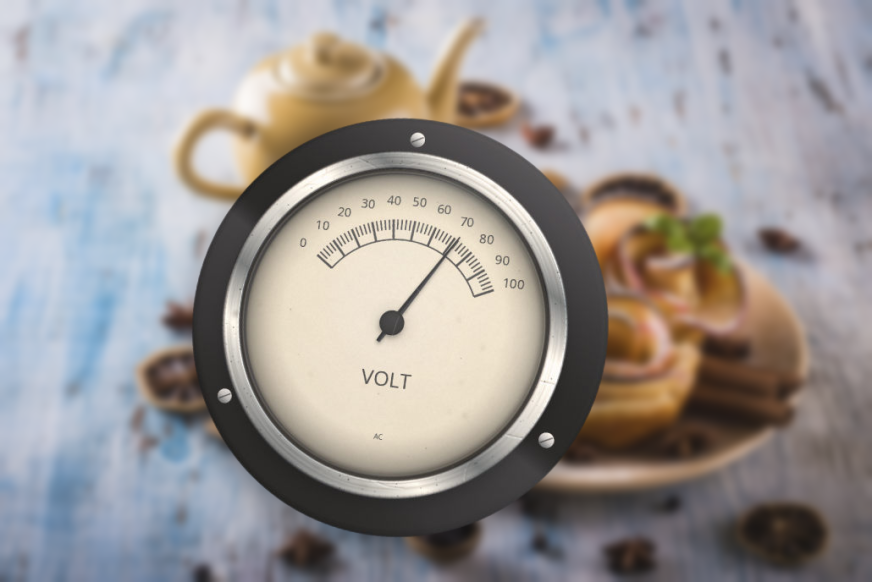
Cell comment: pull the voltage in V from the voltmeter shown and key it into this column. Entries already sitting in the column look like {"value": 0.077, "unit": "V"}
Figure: {"value": 72, "unit": "V"}
